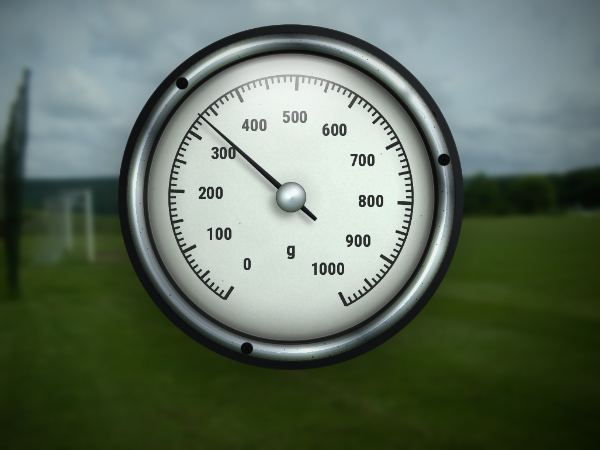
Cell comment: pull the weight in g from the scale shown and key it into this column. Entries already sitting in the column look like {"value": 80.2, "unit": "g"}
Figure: {"value": 330, "unit": "g"}
